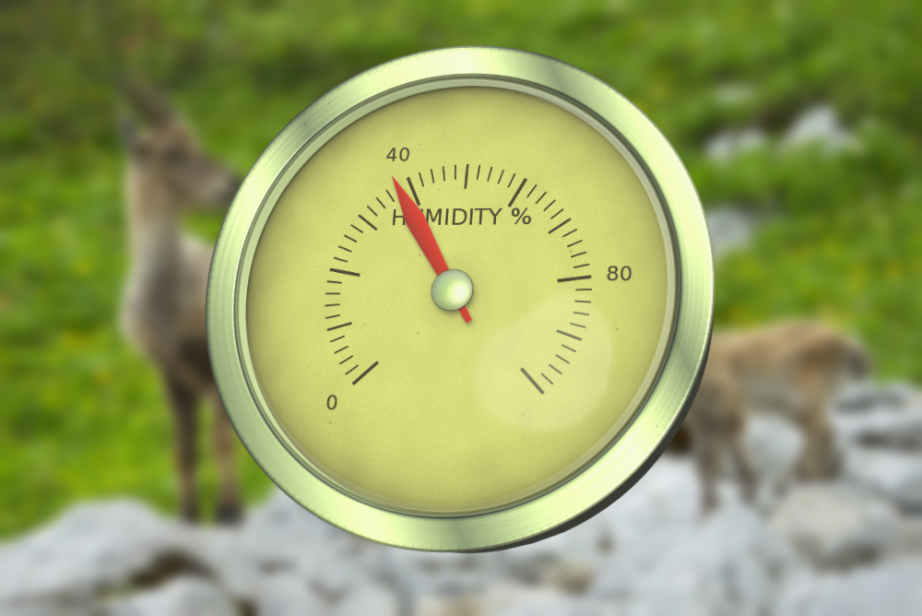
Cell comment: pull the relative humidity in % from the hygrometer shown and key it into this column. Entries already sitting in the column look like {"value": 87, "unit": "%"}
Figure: {"value": 38, "unit": "%"}
